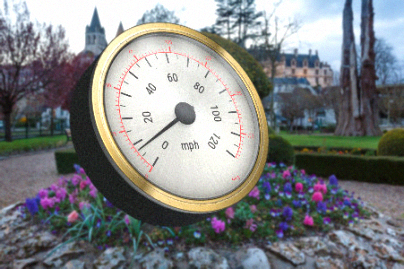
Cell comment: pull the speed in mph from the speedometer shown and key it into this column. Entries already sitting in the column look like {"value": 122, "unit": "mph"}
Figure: {"value": 7.5, "unit": "mph"}
